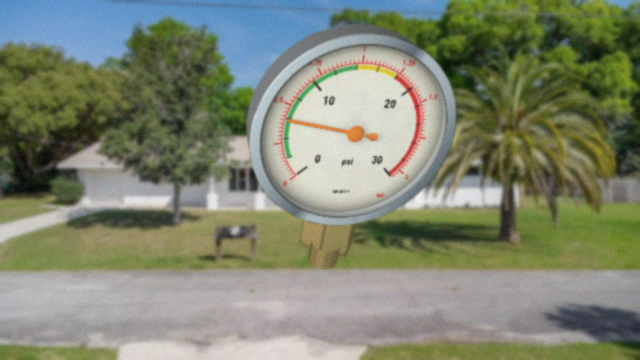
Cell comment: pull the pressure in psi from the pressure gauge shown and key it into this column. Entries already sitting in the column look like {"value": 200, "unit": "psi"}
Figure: {"value": 6, "unit": "psi"}
